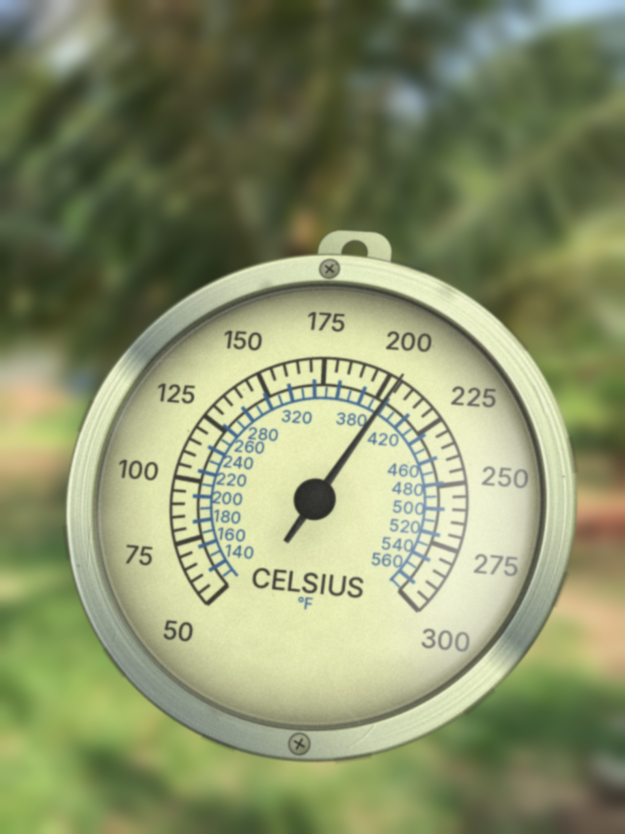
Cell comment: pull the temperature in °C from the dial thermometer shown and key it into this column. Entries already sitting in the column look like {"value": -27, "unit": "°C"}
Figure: {"value": 205, "unit": "°C"}
